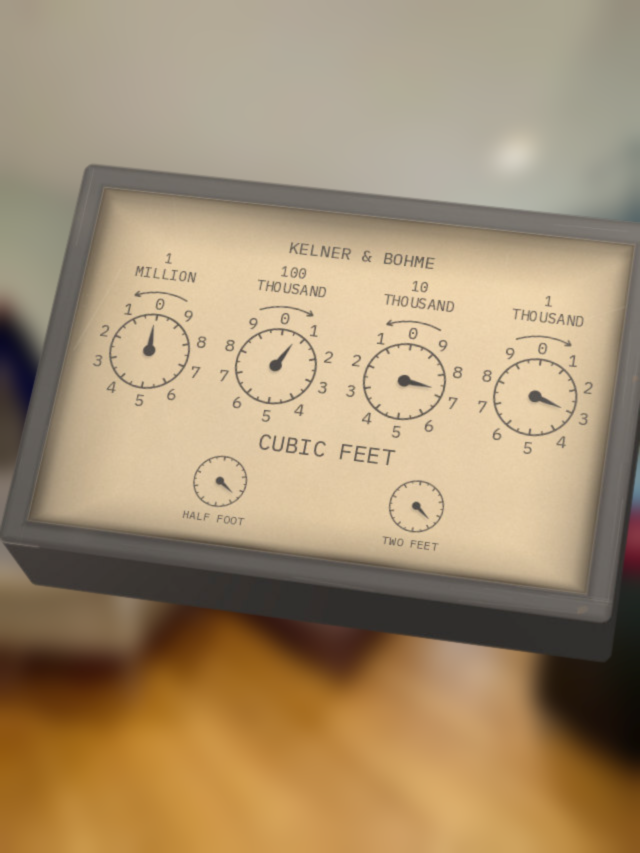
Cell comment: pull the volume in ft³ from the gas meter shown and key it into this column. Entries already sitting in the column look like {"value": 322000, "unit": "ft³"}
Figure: {"value": 7300, "unit": "ft³"}
